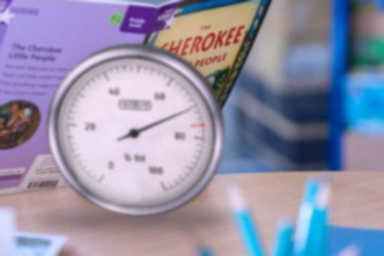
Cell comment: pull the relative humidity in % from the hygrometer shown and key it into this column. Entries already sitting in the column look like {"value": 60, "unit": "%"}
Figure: {"value": 70, "unit": "%"}
